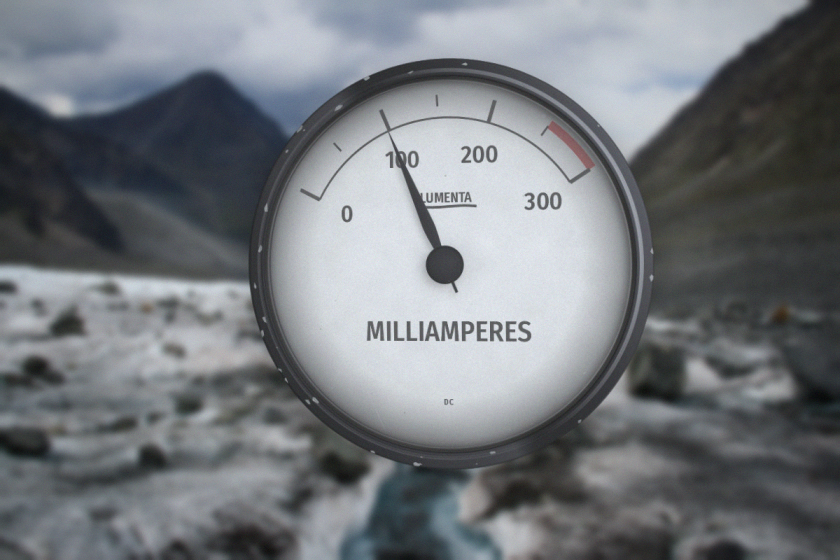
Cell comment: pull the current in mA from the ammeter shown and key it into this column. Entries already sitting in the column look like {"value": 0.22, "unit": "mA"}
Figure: {"value": 100, "unit": "mA"}
